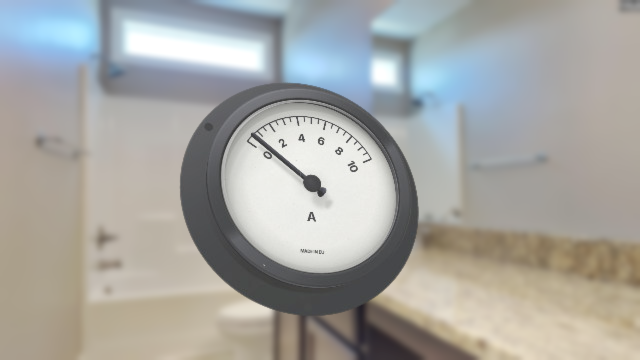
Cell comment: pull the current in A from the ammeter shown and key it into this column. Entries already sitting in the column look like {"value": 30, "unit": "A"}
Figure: {"value": 0.5, "unit": "A"}
